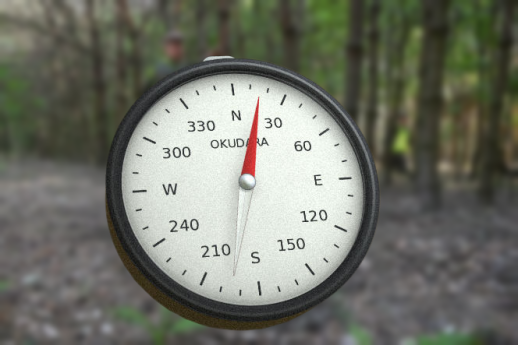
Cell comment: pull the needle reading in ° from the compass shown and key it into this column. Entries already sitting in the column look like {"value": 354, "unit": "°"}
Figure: {"value": 15, "unit": "°"}
